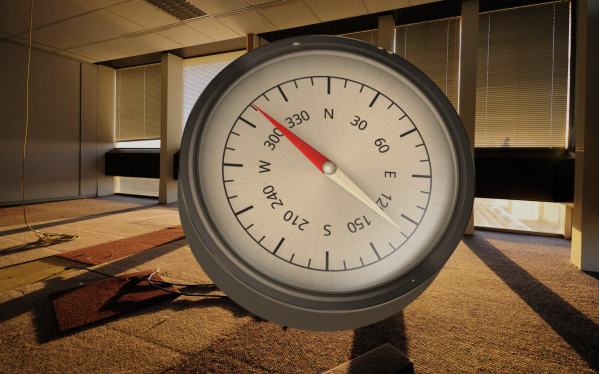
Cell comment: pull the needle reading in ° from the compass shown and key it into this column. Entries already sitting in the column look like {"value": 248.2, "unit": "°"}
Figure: {"value": 310, "unit": "°"}
